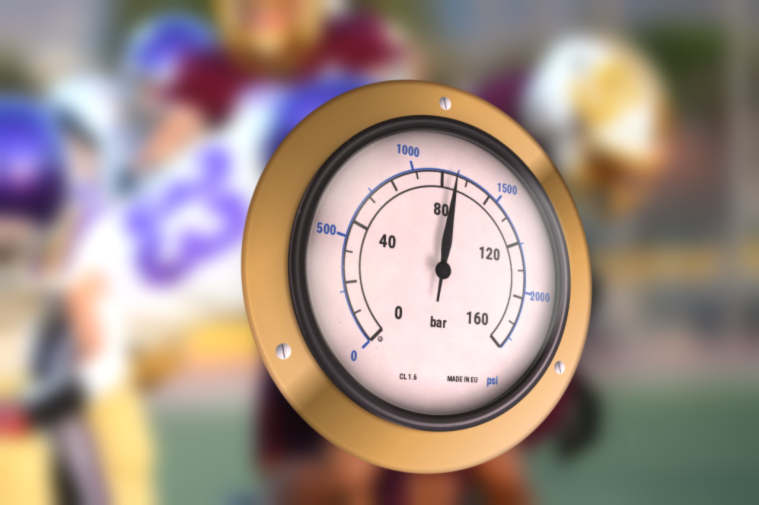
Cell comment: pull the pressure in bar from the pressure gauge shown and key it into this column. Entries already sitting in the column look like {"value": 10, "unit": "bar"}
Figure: {"value": 85, "unit": "bar"}
